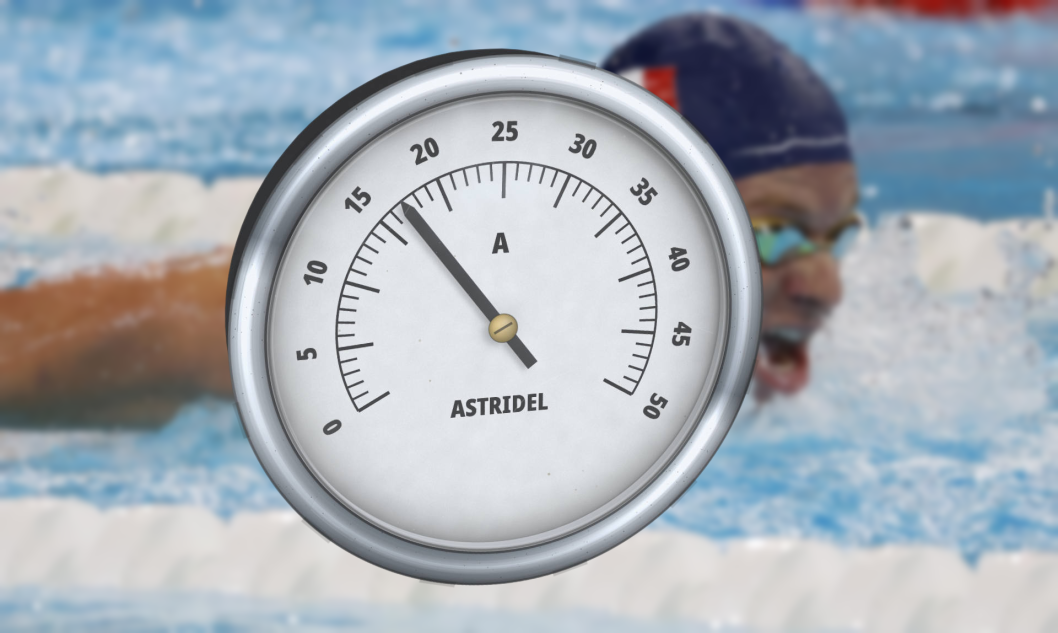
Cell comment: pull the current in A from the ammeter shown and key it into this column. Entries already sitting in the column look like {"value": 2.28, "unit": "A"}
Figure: {"value": 17, "unit": "A"}
